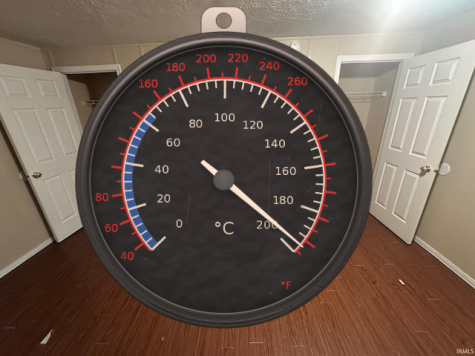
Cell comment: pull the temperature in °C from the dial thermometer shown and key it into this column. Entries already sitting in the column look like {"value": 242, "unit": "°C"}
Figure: {"value": 196, "unit": "°C"}
